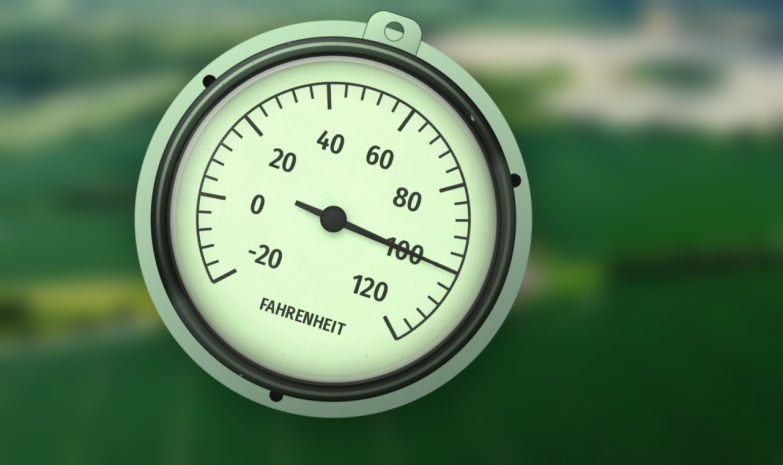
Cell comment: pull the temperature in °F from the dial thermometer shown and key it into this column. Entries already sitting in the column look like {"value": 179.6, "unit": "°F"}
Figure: {"value": 100, "unit": "°F"}
